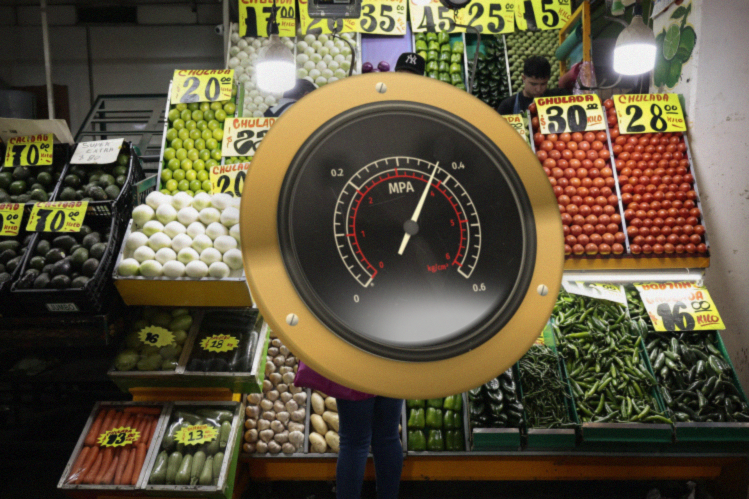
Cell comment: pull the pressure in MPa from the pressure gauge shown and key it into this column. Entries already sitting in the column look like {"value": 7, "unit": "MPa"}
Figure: {"value": 0.37, "unit": "MPa"}
